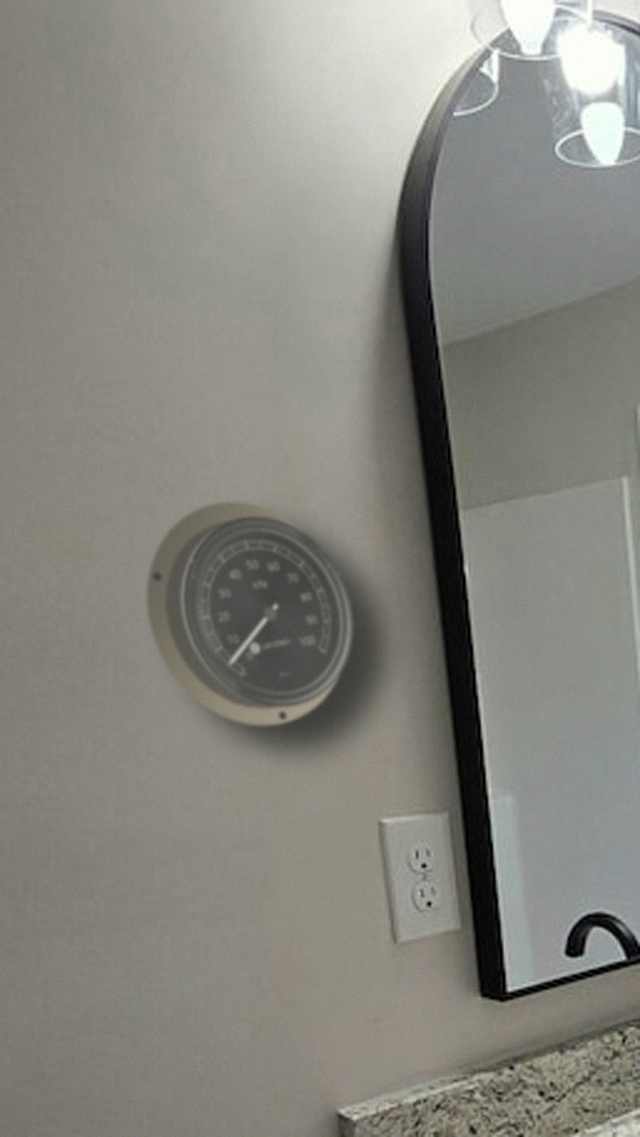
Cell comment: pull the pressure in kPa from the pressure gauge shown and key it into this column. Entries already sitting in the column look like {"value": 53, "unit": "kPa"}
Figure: {"value": 5, "unit": "kPa"}
